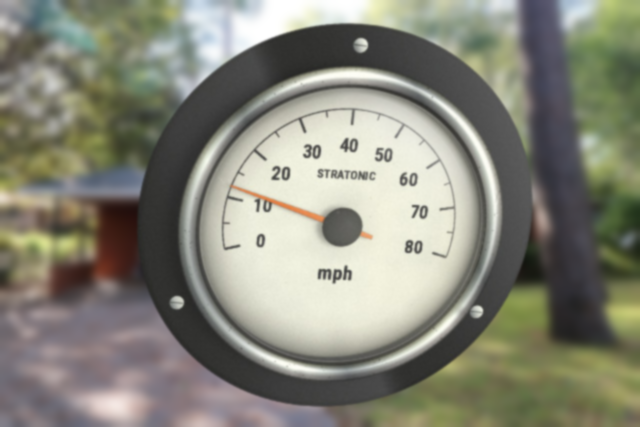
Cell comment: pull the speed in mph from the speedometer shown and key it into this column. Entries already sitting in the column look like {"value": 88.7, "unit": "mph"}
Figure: {"value": 12.5, "unit": "mph"}
